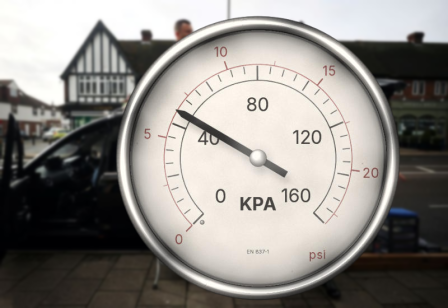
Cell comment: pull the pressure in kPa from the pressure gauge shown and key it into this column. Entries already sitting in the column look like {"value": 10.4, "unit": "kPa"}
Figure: {"value": 45, "unit": "kPa"}
